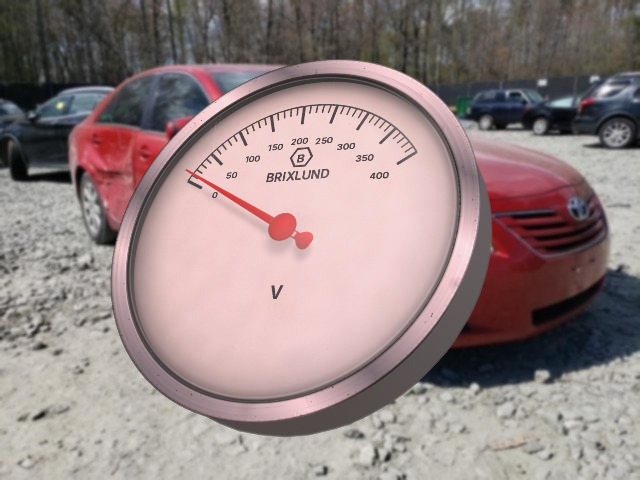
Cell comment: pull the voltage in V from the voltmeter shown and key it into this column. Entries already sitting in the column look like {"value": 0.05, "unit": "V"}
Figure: {"value": 10, "unit": "V"}
